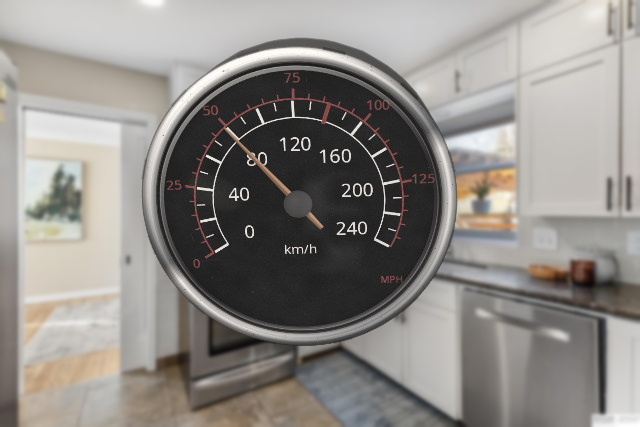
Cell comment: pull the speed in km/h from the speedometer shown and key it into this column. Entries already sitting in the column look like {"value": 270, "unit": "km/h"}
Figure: {"value": 80, "unit": "km/h"}
